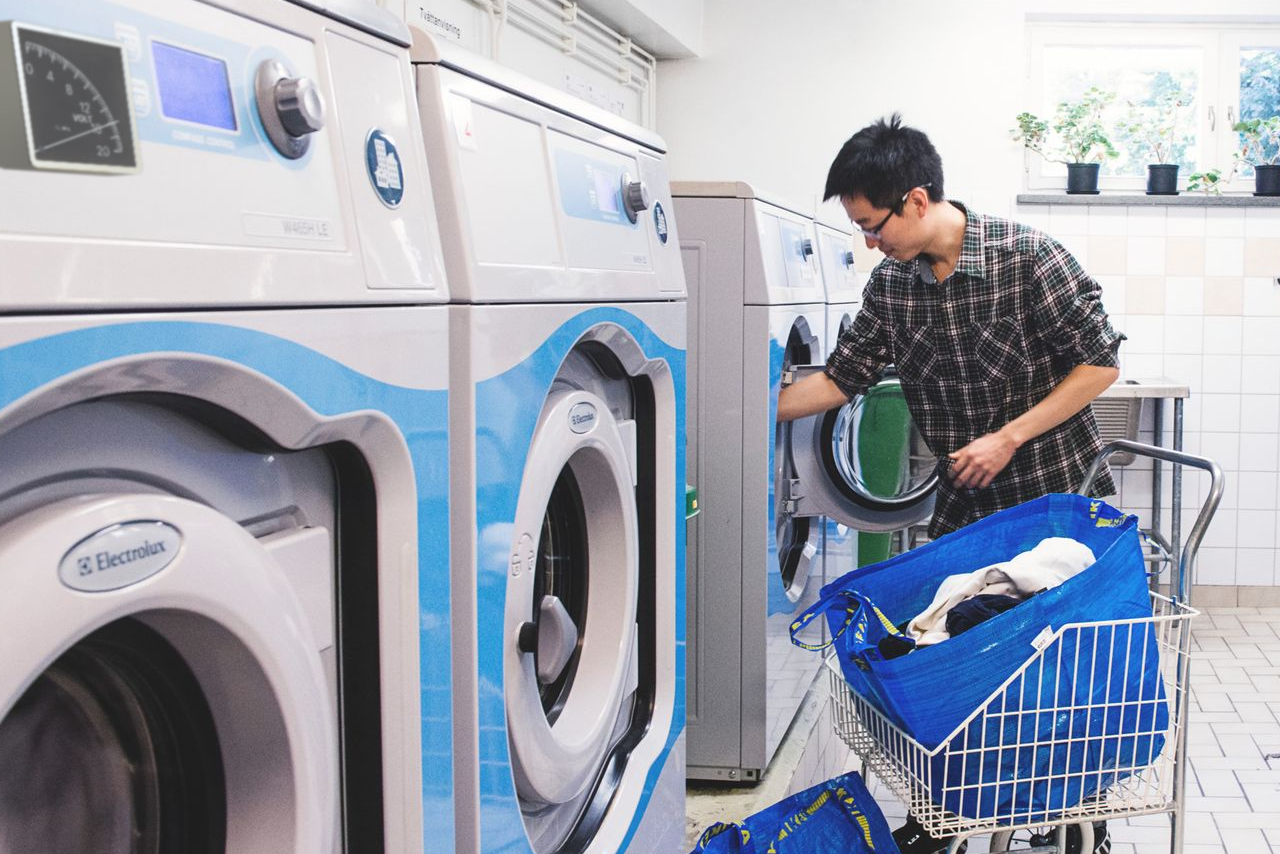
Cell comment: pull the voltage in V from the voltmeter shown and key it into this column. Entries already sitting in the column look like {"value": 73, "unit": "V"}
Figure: {"value": 16, "unit": "V"}
